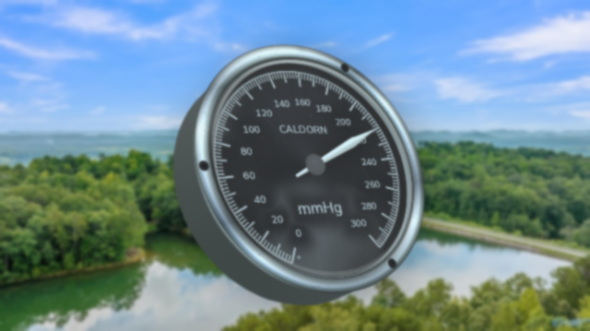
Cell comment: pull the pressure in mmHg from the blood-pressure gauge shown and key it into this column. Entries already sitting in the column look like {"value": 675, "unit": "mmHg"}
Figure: {"value": 220, "unit": "mmHg"}
